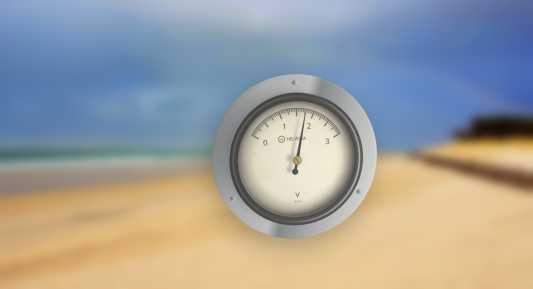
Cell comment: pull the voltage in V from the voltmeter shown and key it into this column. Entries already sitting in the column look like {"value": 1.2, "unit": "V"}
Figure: {"value": 1.75, "unit": "V"}
